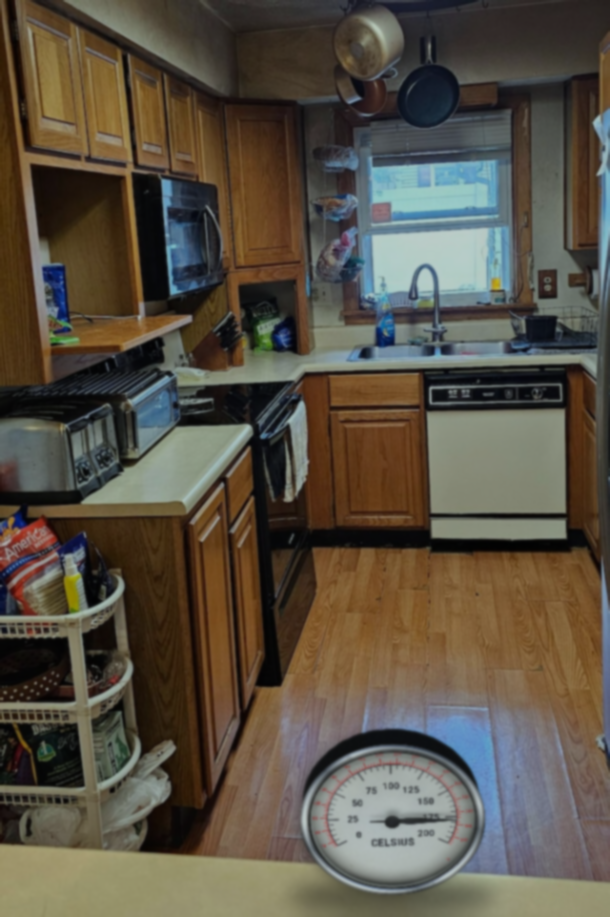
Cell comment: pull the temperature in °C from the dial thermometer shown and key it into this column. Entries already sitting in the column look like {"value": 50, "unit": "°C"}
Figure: {"value": 175, "unit": "°C"}
